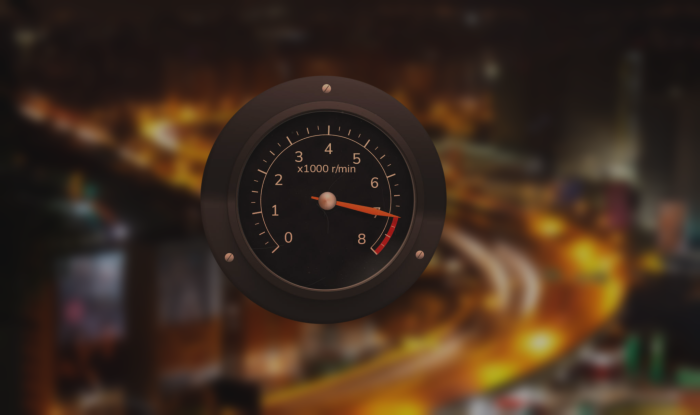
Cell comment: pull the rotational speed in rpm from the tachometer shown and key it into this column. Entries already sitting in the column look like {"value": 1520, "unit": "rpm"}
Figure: {"value": 7000, "unit": "rpm"}
